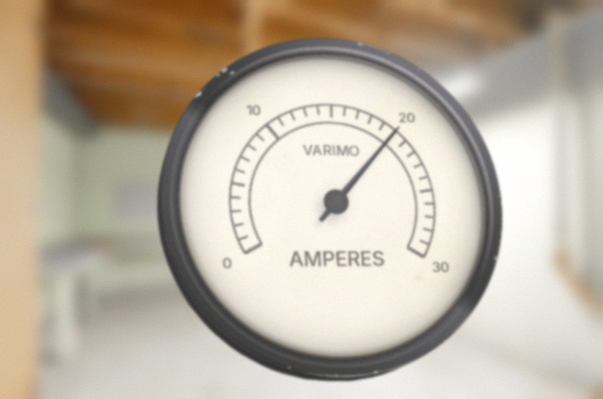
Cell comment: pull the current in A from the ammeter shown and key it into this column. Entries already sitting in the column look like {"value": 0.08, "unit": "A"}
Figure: {"value": 20, "unit": "A"}
